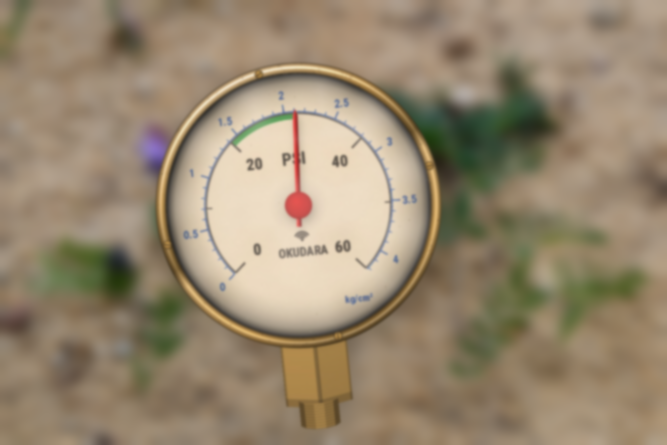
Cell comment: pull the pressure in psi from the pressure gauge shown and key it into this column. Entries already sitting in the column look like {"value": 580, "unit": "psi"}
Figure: {"value": 30, "unit": "psi"}
